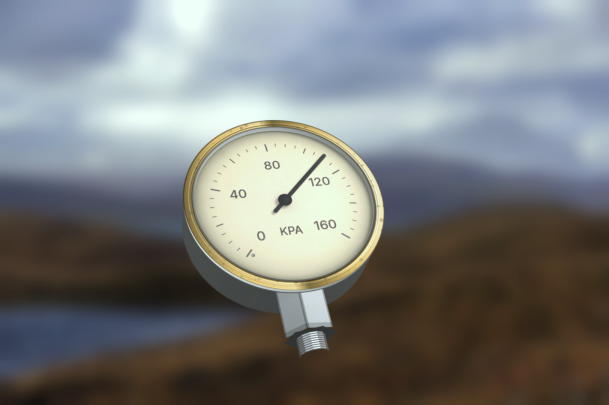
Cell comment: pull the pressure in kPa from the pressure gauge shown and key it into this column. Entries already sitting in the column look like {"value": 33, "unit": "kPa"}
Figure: {"value": 110, "unit": "kPa"}
